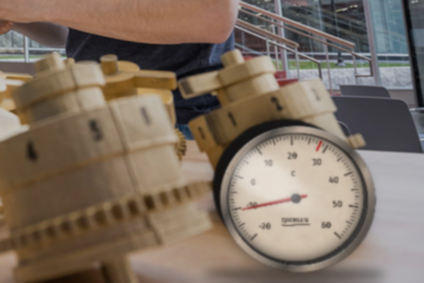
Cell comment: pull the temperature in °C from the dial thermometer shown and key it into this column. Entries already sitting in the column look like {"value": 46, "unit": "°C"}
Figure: {"value": -10, "unit": "°C"}
